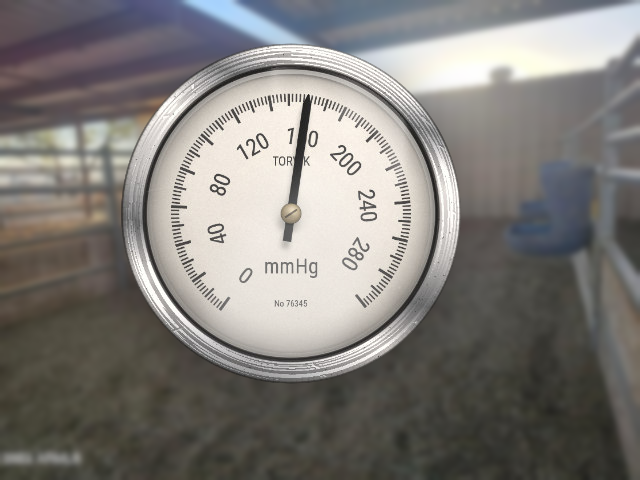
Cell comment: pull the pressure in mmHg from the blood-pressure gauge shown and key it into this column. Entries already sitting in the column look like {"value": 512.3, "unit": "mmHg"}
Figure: {"value": 160, "unit": "mmHg"}
